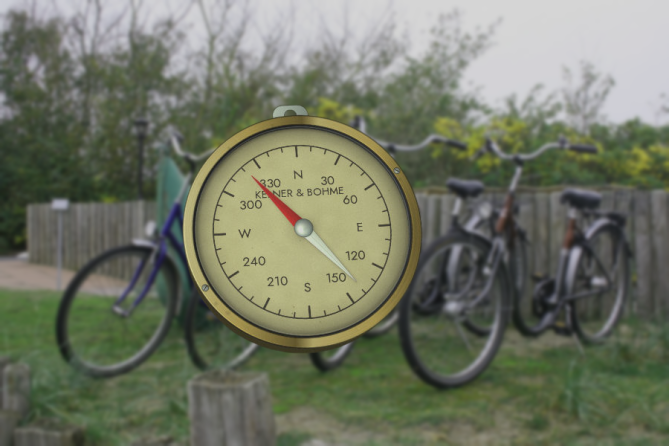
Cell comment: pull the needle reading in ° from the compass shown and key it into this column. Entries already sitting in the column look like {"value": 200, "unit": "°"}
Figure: {"value": 320, "unit": "°"}
